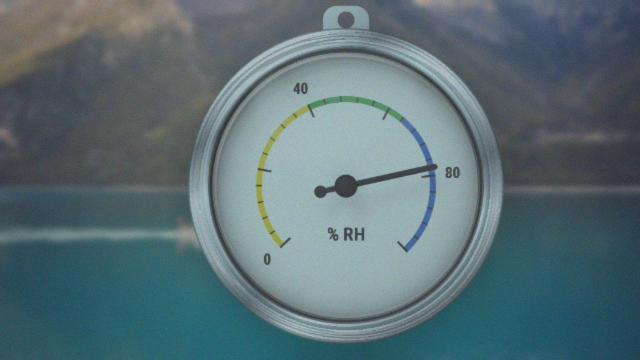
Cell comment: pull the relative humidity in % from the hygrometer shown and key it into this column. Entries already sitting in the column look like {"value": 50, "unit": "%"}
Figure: {"value": 78, "unit": "%"}
